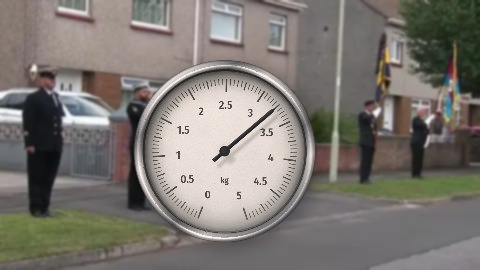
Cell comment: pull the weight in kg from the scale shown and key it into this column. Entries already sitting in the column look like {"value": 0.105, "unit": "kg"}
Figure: {"value": 3.25, "unit": "kg"}
